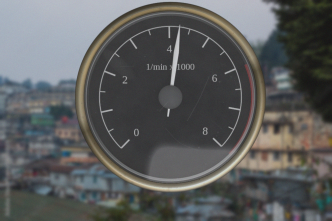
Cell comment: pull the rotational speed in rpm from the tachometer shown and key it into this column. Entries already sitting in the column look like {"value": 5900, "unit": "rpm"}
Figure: {"value": 4250, "unit": "rpm"}
